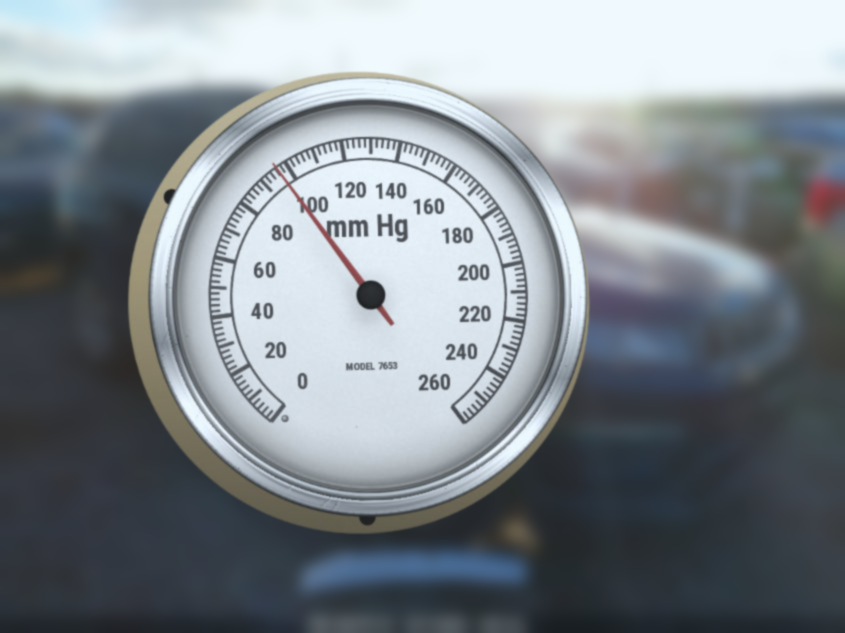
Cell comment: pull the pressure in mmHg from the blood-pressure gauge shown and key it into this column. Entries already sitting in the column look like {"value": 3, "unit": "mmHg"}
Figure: {"value": 96, "unit": "mmHg"}
